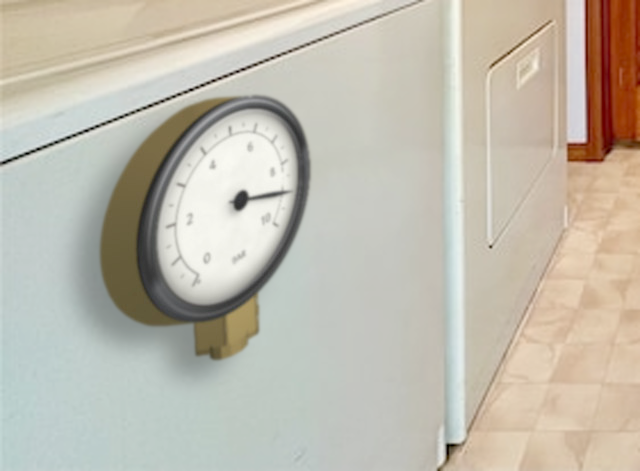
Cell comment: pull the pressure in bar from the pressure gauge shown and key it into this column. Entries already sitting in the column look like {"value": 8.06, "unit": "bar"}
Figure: {"value": 9, "unit": "bar"}
